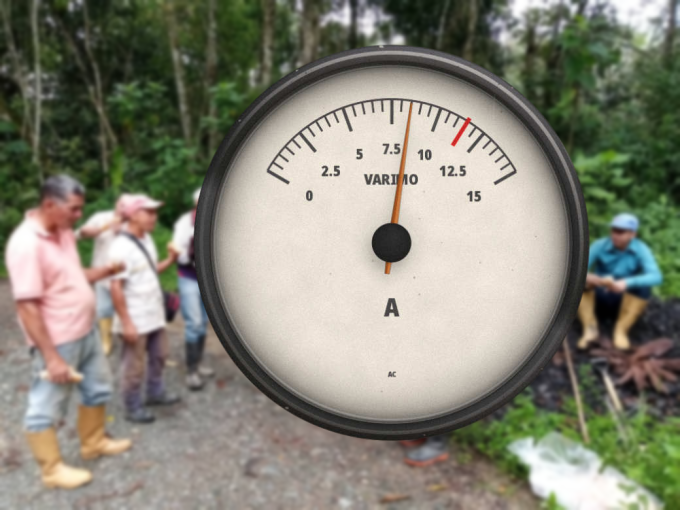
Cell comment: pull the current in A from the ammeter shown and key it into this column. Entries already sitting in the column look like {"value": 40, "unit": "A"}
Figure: {"value": 8.5, "unit": "A"}
